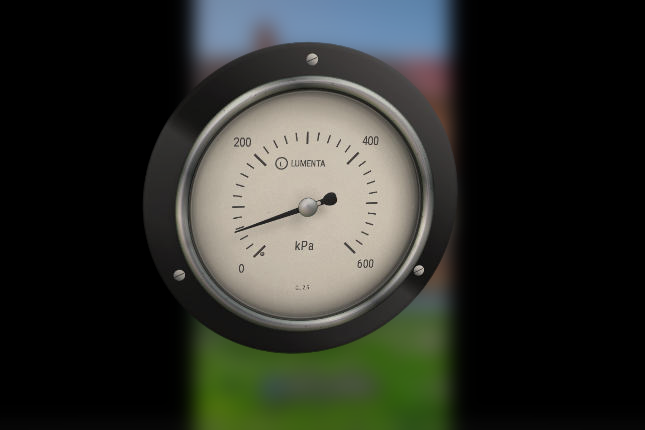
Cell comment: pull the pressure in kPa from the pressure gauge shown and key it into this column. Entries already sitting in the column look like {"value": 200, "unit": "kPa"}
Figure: {"value": 60, "unit": "kPa"}
